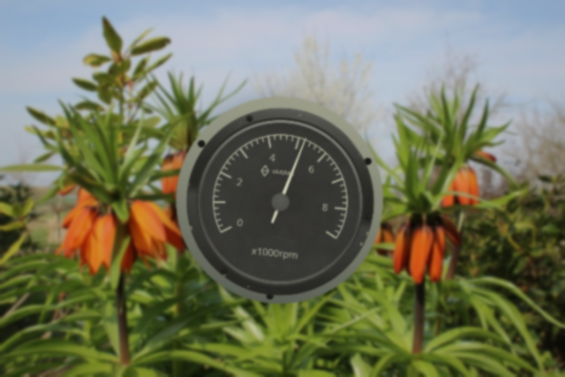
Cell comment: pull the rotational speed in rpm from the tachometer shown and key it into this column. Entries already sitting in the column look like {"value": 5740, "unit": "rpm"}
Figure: {"value": 5200, "unit": "rpm"}
